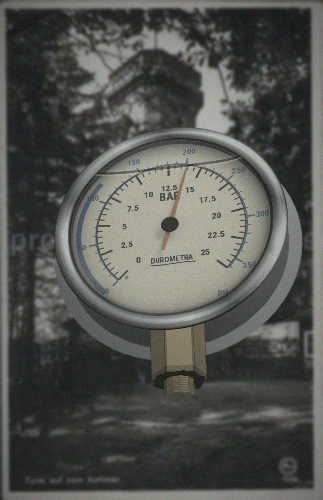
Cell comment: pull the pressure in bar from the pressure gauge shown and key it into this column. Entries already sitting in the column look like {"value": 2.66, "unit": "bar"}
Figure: {"value": 14, "unit": "bar"}
